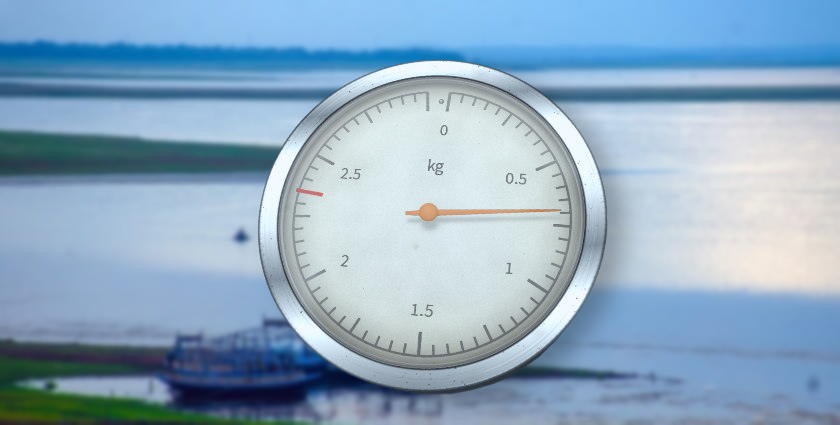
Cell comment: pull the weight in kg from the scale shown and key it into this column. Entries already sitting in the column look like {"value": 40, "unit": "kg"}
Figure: {"value": 0.7, "unit": "kg"}
